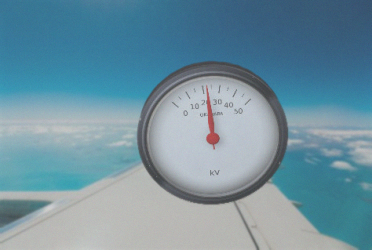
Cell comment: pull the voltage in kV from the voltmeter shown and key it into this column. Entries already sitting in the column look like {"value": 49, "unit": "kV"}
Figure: {"value": 22.5, "unit": "kV"}
